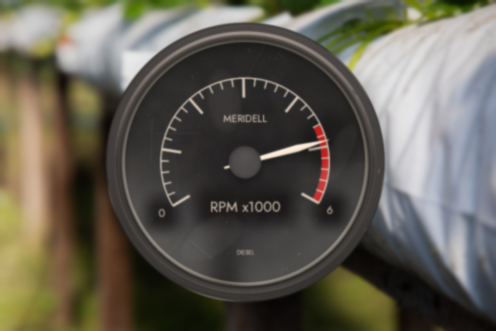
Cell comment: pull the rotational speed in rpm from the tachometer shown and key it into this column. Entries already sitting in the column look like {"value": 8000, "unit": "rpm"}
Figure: {"value": 4900, "unit": "rpm"}
